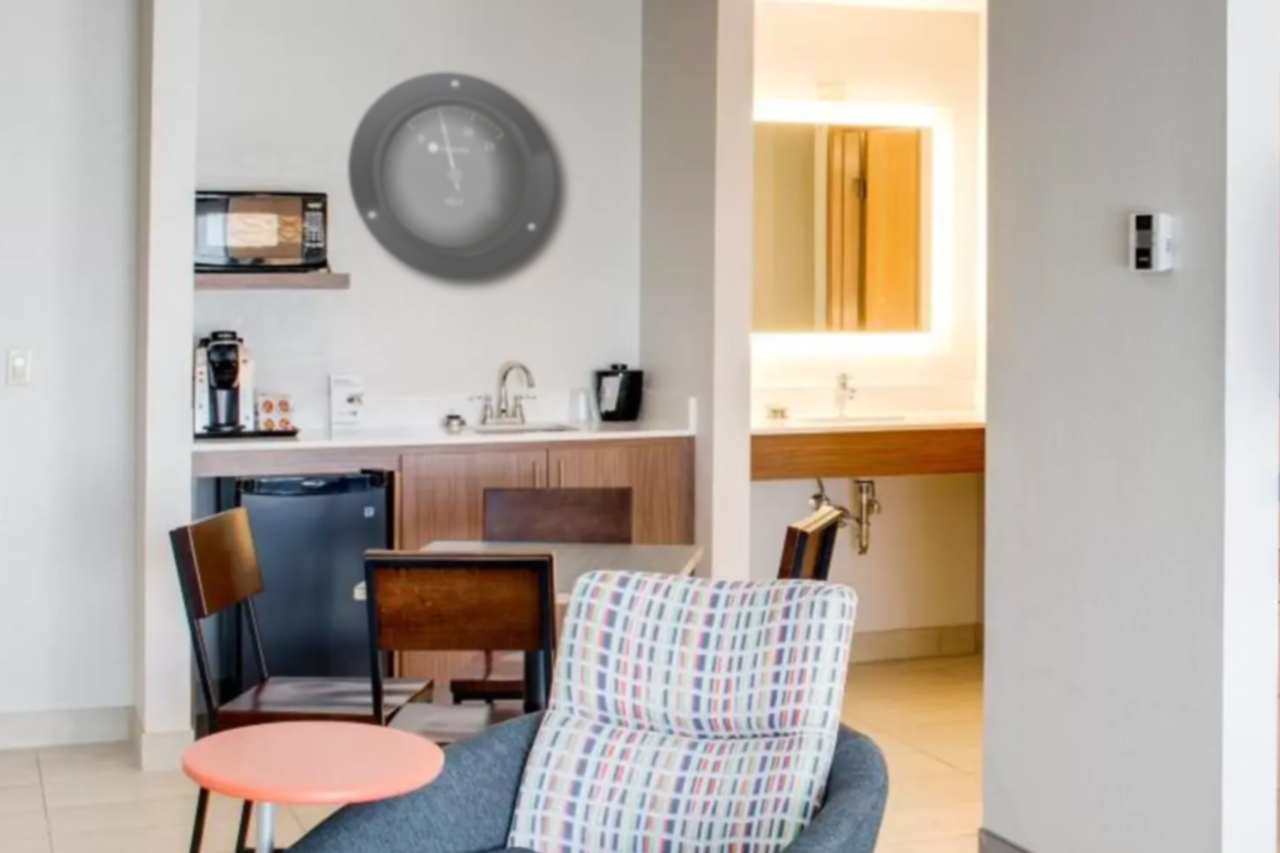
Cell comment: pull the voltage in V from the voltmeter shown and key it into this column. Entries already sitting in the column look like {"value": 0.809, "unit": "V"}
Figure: {"value": 5, "unit": "V"}
